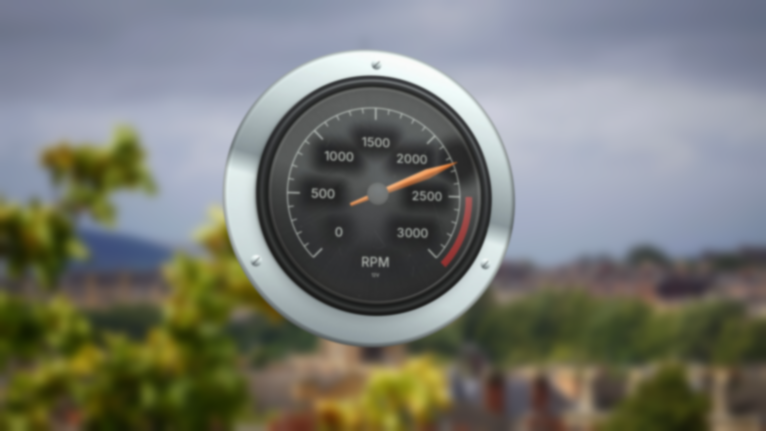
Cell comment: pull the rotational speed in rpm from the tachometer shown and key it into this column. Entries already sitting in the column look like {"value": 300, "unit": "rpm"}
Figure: {"value": 2250, "unit": "rpm"}
